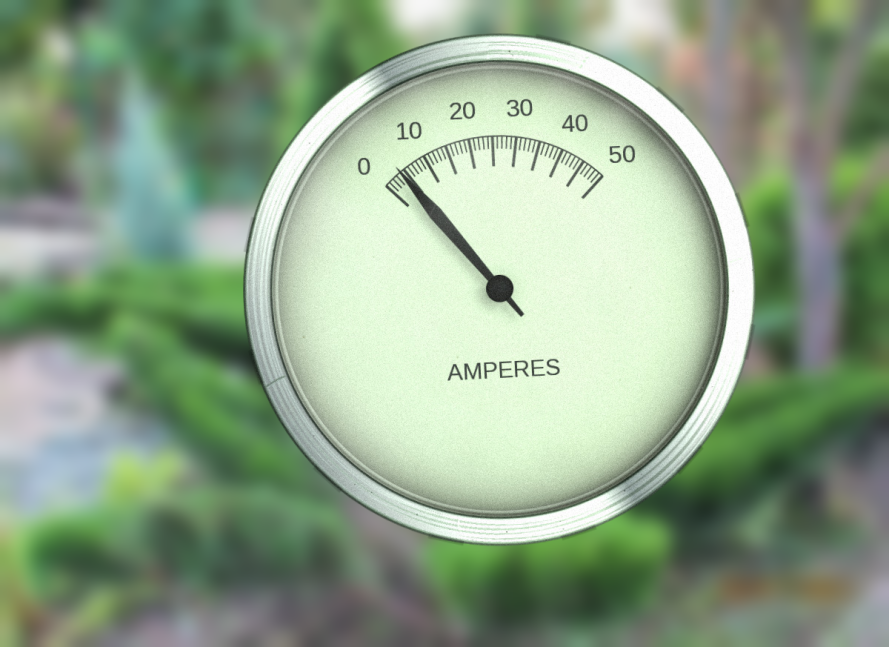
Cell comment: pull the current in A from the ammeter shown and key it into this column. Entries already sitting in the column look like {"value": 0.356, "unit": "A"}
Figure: {"value": 4, "unit": "A"}
